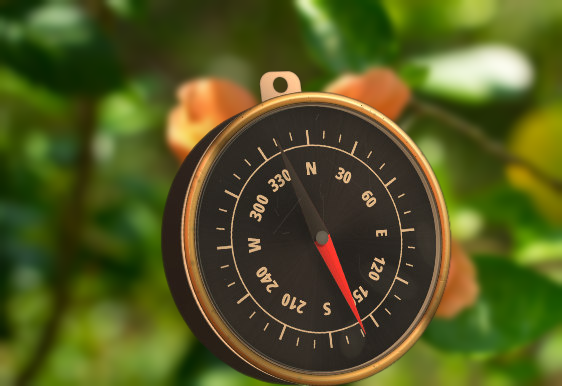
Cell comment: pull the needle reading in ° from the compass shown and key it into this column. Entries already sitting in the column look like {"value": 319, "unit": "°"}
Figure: {"value": 160, "unit": "°"}
